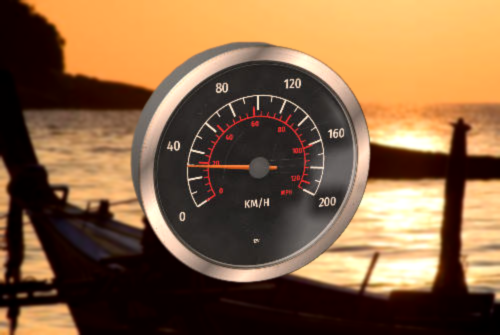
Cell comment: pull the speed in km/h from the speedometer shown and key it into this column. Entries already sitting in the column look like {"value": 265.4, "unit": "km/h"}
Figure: {"value": 30, "unit": "km/h"}
